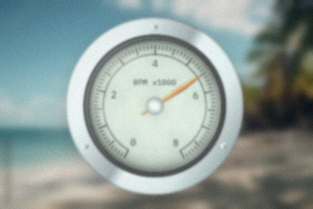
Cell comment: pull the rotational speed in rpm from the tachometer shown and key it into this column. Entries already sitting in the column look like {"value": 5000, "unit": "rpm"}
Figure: {"value": 5500, "unit": "rpm"}
